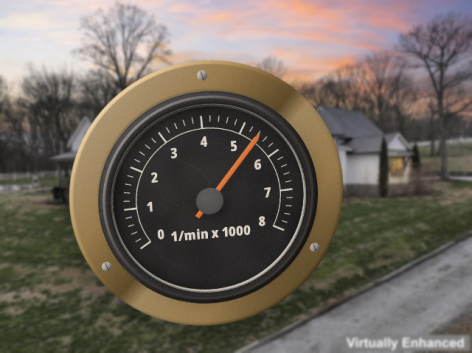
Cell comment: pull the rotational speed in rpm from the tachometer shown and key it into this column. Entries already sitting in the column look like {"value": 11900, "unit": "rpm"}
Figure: {"value": 5400, "unit": "rpm"}
